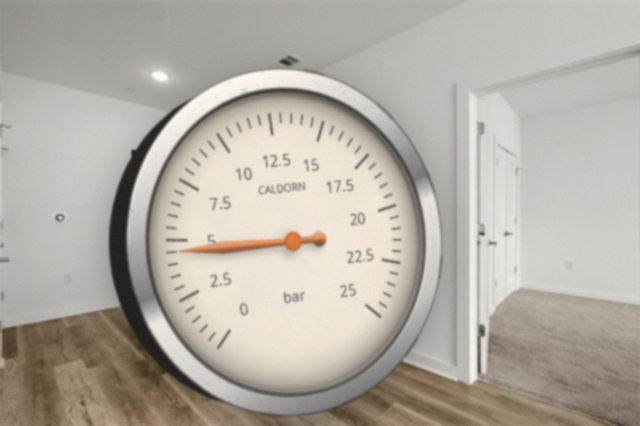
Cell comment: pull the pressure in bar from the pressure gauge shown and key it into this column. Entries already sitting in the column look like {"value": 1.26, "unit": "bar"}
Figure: {"value": 4.5, "unit": "bar"}
